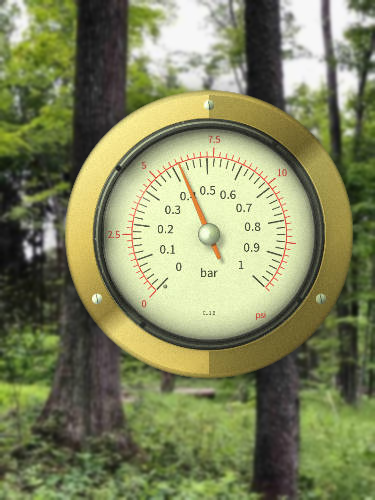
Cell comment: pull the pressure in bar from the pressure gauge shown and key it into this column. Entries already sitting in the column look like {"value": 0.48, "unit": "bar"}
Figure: {"value": 0.42, "unit": "bar"}
